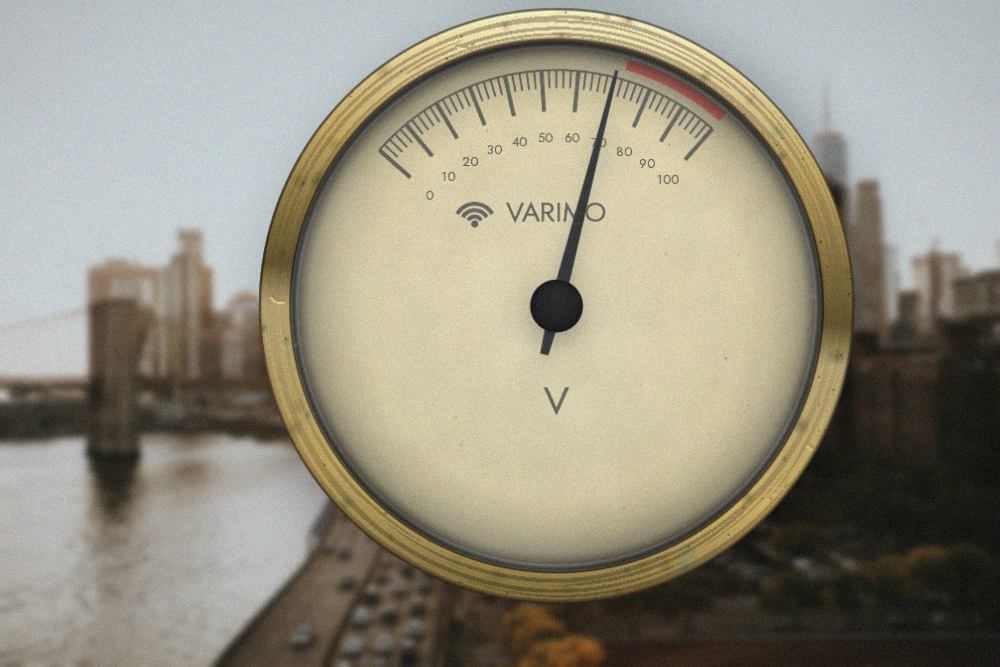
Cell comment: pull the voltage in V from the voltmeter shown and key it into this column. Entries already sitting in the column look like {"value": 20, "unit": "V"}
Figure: {"value": 70, "unit": "V"}
